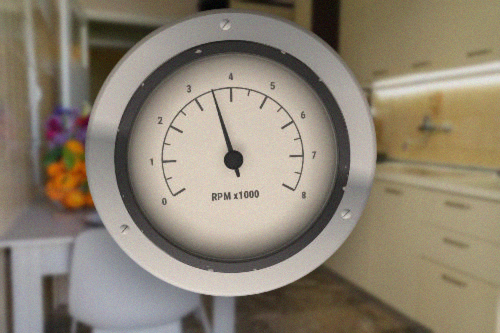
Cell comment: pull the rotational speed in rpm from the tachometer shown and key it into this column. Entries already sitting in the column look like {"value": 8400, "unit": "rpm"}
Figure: {"value": 3500, "unit": "rpm"}
